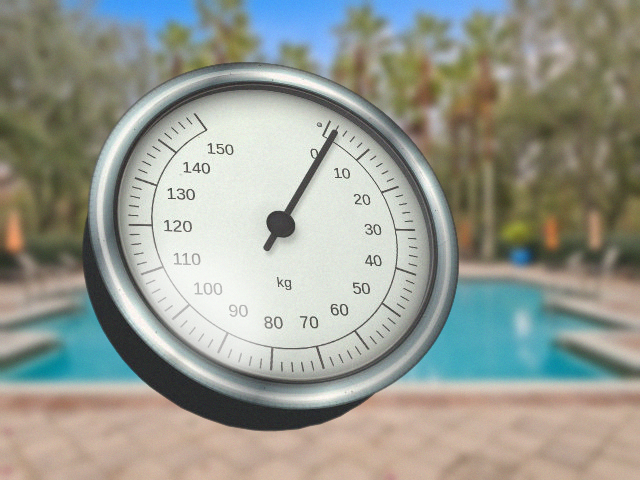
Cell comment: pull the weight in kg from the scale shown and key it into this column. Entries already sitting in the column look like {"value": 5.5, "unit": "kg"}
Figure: {"value": 2, "unit": "kg"}
